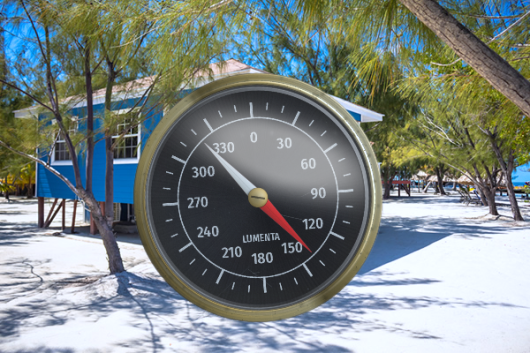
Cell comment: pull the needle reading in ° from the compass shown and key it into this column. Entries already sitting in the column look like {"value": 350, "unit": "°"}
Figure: {"value": 140, "unit": "°"}
